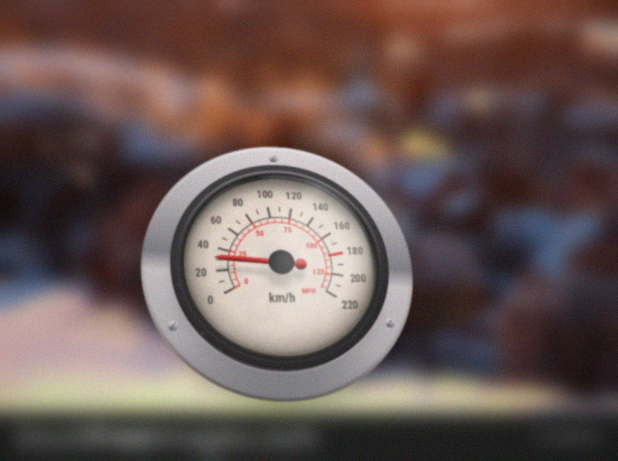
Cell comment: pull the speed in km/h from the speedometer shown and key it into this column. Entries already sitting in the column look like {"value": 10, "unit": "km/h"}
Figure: {"value": 30, "unit": "km/h"}
